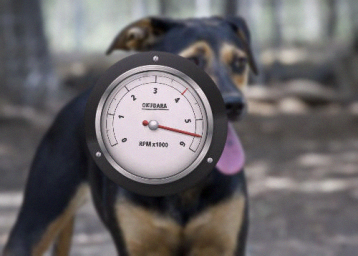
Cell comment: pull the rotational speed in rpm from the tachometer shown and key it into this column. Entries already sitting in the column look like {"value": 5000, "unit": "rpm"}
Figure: {"value": 5500, "unit": "rpm"}
